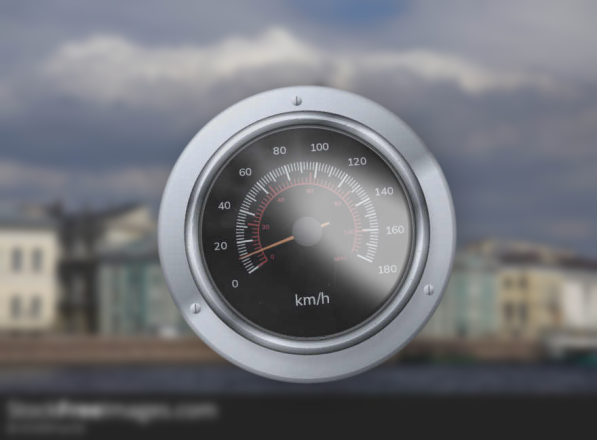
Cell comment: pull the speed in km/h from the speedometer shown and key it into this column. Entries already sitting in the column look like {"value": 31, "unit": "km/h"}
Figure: {"value": 10, "unit": "km/h"}
